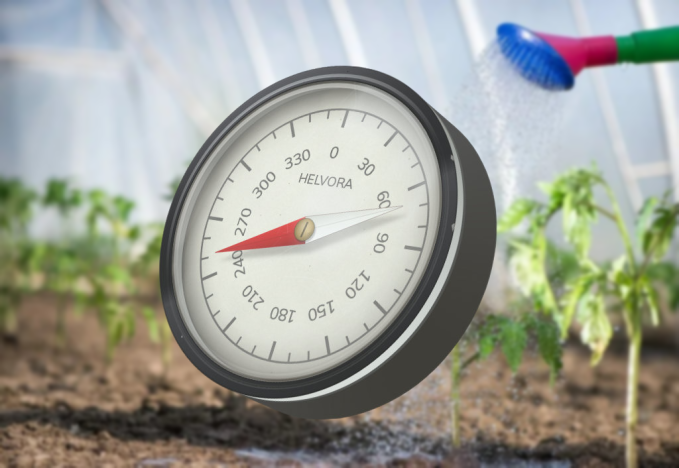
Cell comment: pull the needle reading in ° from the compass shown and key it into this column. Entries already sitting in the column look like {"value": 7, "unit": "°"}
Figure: {"value": 250, "unit": "°"}
